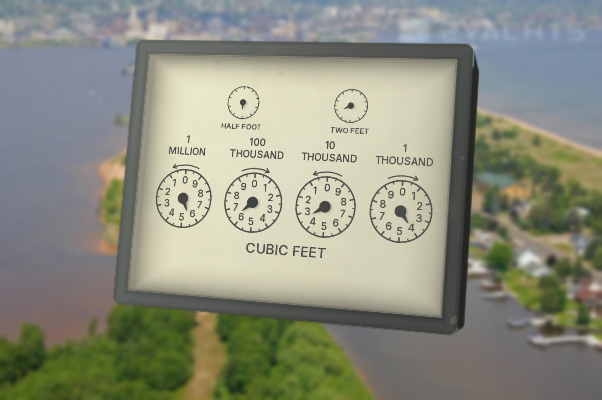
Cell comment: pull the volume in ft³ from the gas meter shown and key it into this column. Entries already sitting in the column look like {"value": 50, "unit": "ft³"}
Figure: {"value": 563400, "unit": "ft³"}
